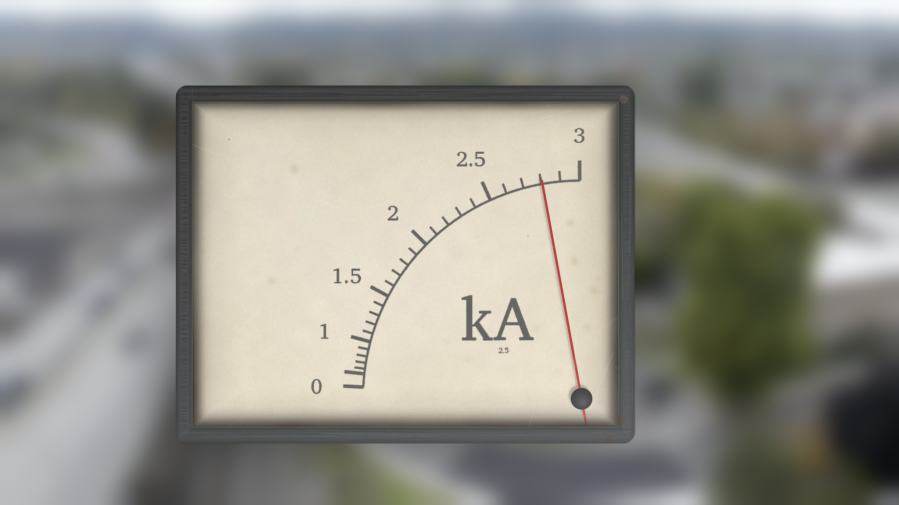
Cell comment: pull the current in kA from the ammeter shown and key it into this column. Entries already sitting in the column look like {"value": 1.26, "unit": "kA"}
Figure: {"value": 2.8, "unit": "kA"}
